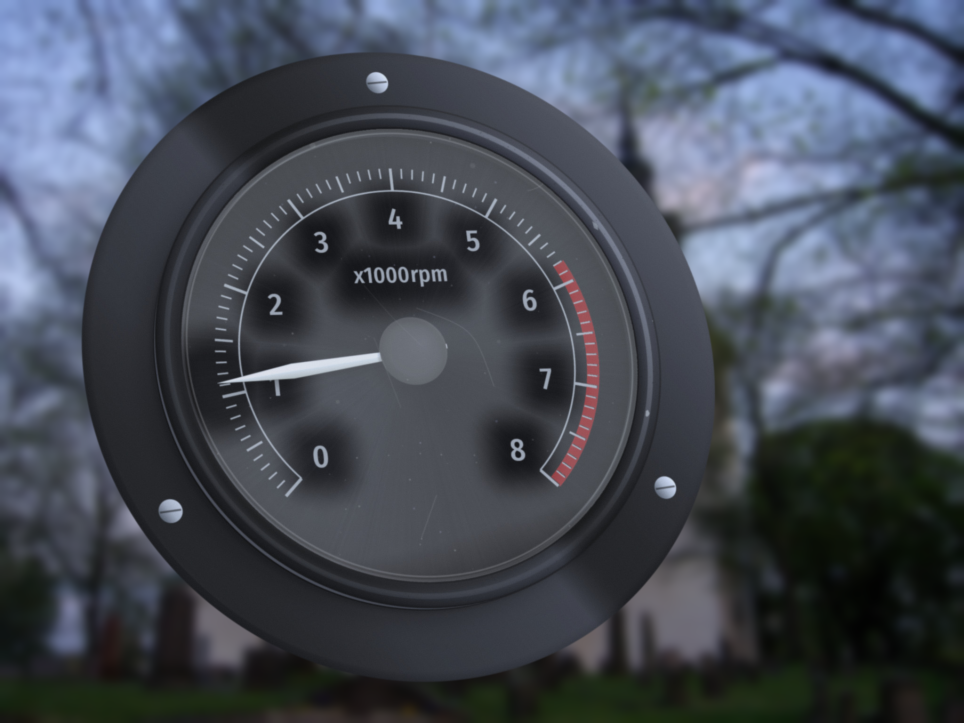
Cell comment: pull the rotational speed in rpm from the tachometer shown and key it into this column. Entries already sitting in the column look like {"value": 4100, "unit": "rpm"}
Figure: {"value": 1100, "unit": "rpm"}
